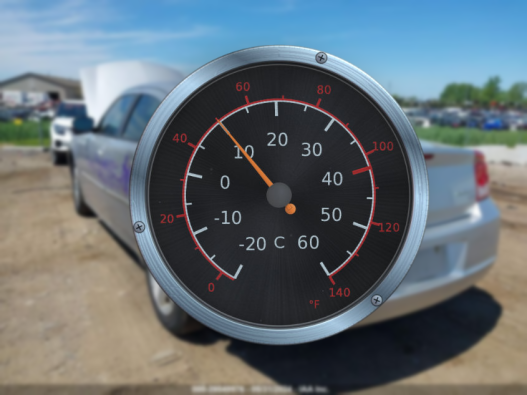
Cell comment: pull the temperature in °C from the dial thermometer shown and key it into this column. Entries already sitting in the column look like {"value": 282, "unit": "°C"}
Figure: {"value": 10, "unit": "°C"}
